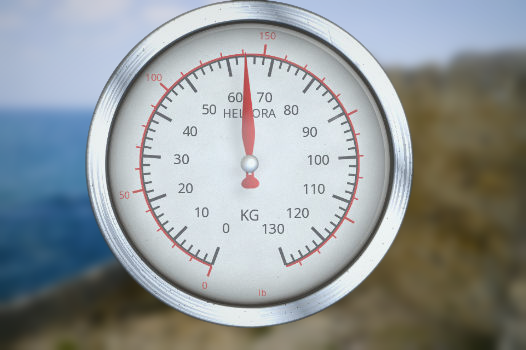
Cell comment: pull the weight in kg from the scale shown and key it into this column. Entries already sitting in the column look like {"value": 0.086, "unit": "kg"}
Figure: {"value": 64, "unit": "kg"}
